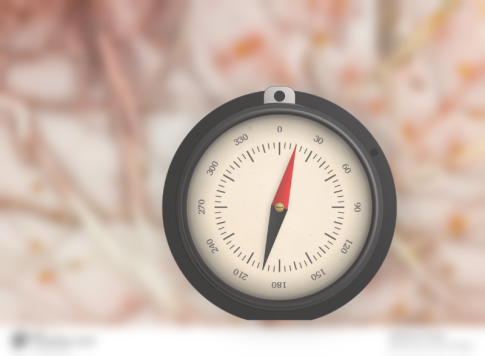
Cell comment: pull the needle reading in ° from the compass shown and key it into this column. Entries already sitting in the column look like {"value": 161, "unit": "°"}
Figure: {"value": 15, "unit": "°"}
